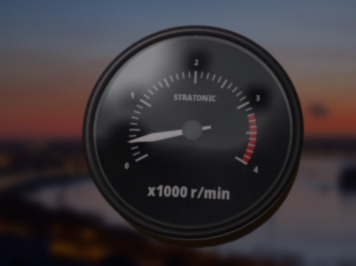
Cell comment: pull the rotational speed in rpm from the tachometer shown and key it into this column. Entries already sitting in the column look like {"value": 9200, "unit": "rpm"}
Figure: {"value": 300, "unit": "rpm"}
